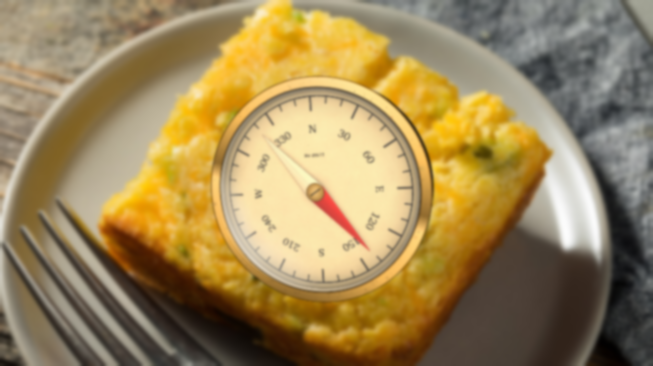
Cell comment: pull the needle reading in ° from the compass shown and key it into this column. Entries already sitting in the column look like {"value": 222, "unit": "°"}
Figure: {"value": 140, "unit": "°"}
